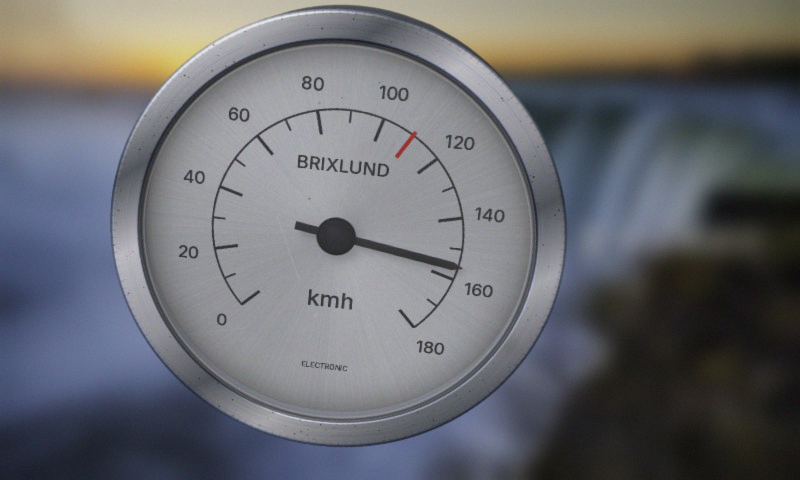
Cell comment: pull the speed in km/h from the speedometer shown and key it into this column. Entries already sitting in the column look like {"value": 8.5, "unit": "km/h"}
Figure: {"value": 155, "unit": "km/h"}
